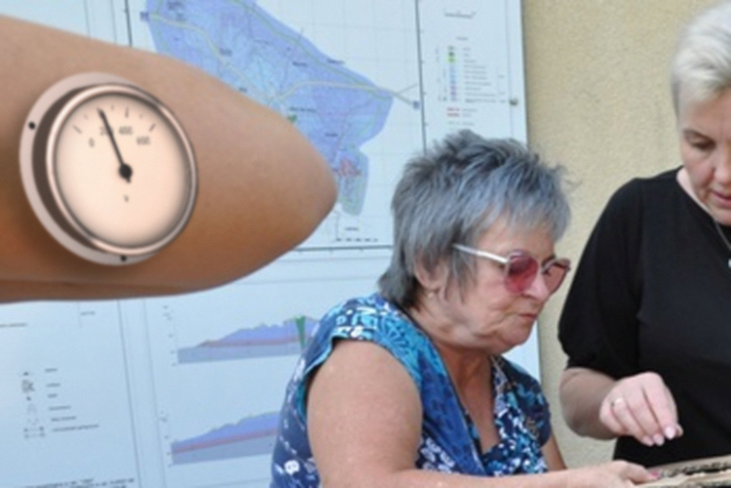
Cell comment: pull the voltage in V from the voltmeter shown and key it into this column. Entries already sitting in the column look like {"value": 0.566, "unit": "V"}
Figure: {"value": 200, "unit": "V"}
